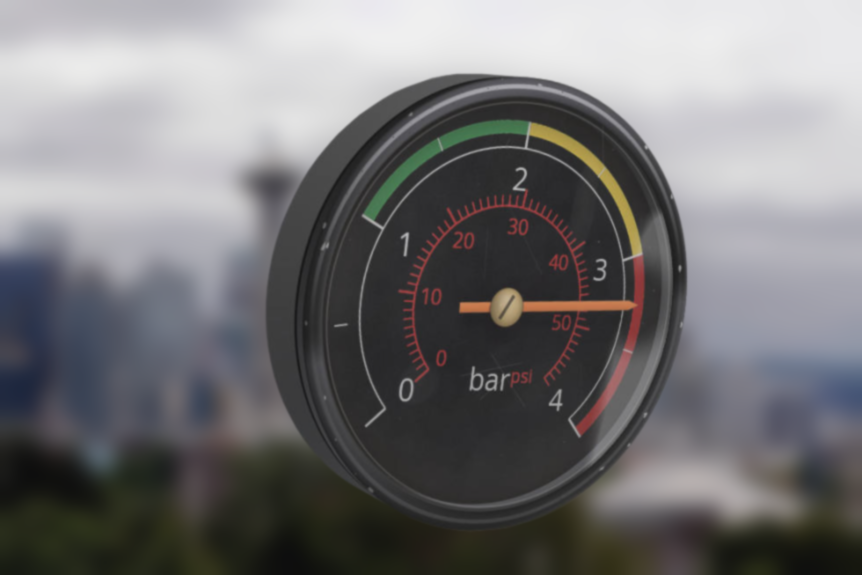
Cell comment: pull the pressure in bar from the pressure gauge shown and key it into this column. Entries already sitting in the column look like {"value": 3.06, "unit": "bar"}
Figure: {"value": 3.25, "unit": "bar"}
